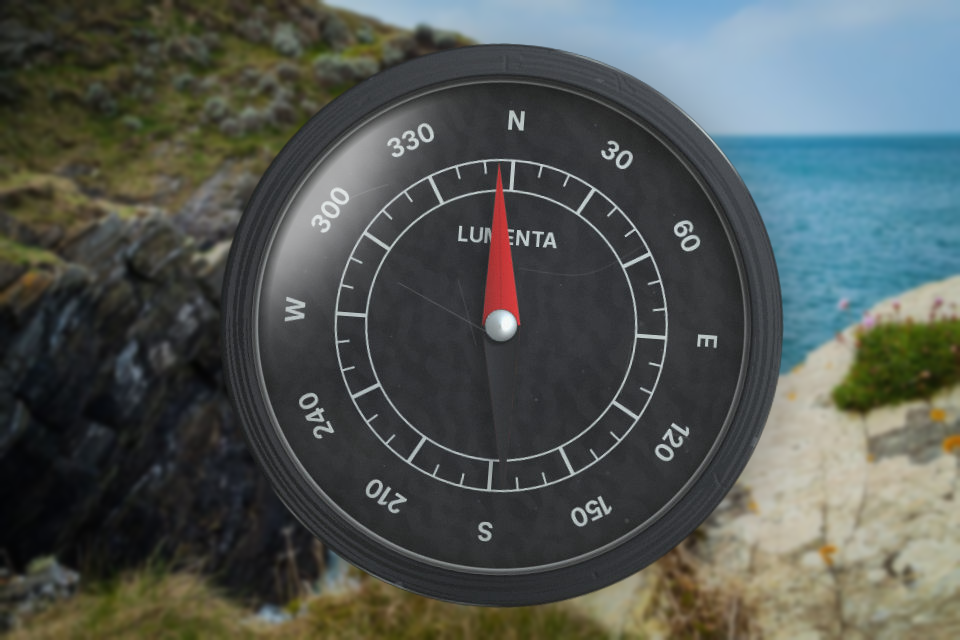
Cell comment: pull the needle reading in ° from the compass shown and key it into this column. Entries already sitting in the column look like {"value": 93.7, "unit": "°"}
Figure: {"value": 355, "unit": "°"}
